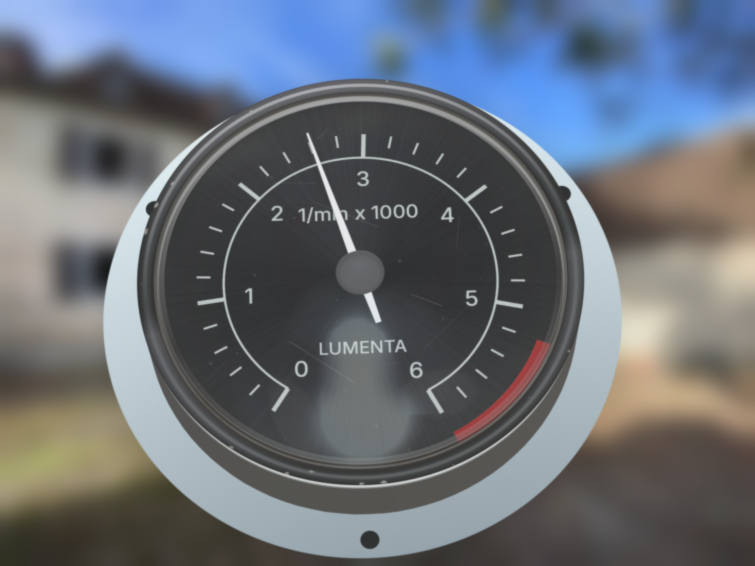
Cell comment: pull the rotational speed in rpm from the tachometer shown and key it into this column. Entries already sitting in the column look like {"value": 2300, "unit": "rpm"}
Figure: {"value": 2600, "unit": "rpm"}
